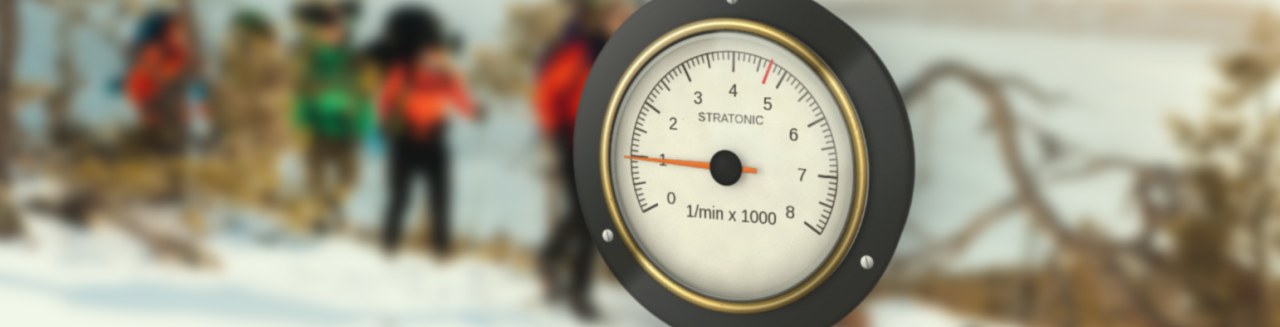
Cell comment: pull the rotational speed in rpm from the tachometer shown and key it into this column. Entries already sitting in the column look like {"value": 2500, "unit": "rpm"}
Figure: {"value": 1000, "unit": "rpm"}
